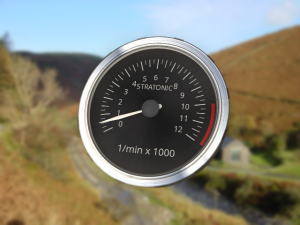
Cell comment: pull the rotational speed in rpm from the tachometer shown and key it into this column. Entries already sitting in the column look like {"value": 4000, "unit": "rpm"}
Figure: {"value": 500, "unit": "rpm"}
